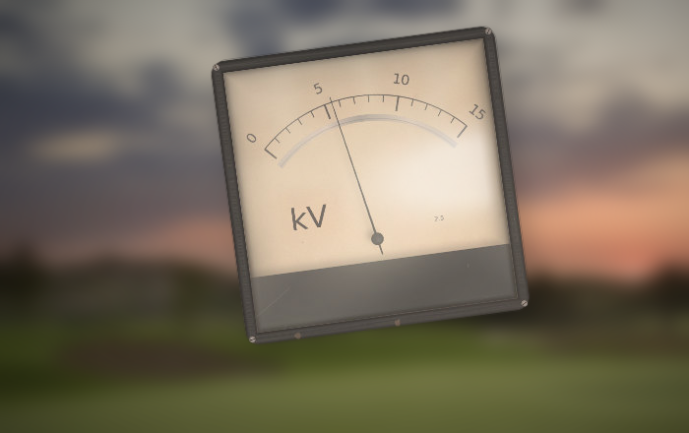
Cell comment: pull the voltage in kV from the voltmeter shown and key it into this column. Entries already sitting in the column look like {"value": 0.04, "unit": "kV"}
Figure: {"value": 5.5, "unit": "kV"}
